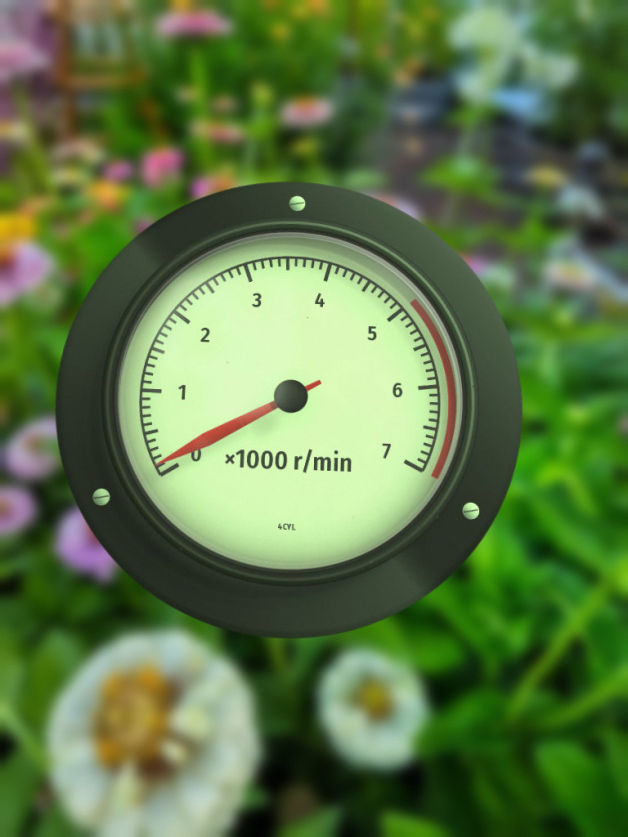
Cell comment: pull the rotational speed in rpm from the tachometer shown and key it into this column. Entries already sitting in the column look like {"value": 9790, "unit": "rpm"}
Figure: {"value": 100, "unit": "rpm"}
